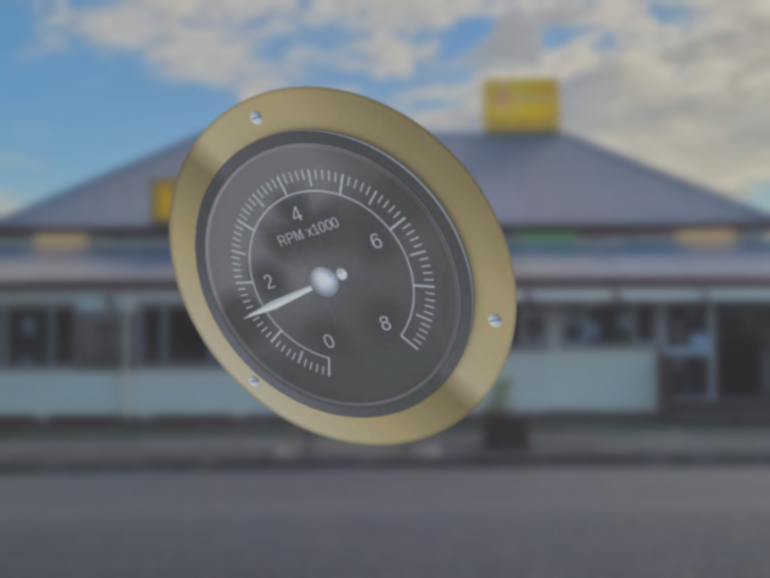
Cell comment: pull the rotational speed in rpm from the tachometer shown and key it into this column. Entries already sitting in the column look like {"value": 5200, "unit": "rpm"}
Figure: {"value": 1500, "unit": "rpm"}
